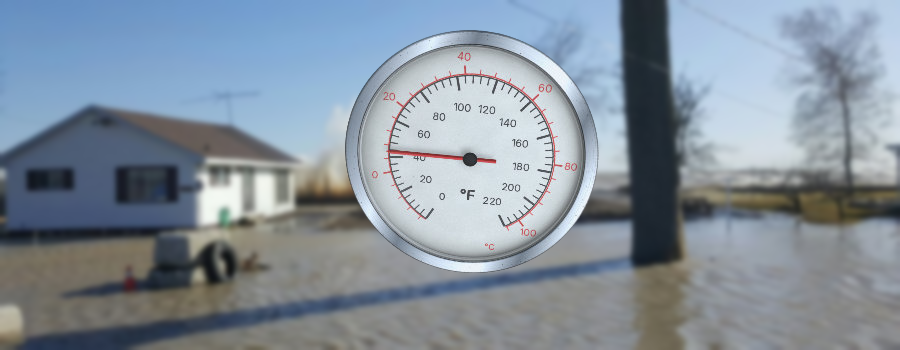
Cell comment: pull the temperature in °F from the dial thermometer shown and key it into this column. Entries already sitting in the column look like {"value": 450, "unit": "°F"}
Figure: {"value": 44, "unit": "°F"}
